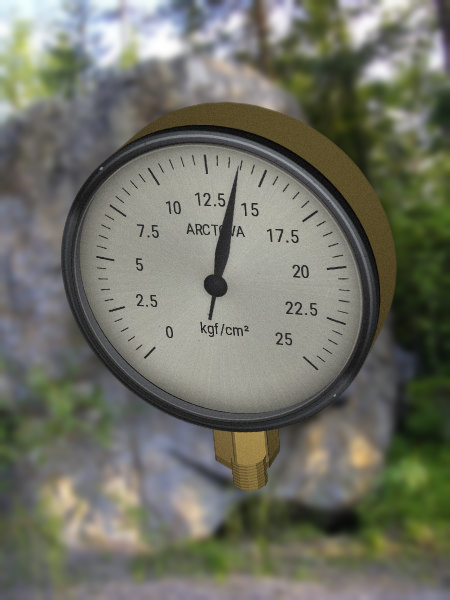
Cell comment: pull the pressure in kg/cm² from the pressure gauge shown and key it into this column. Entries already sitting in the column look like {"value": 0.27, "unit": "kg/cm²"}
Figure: {"value": 14, "unit": "kg/cm²"}
